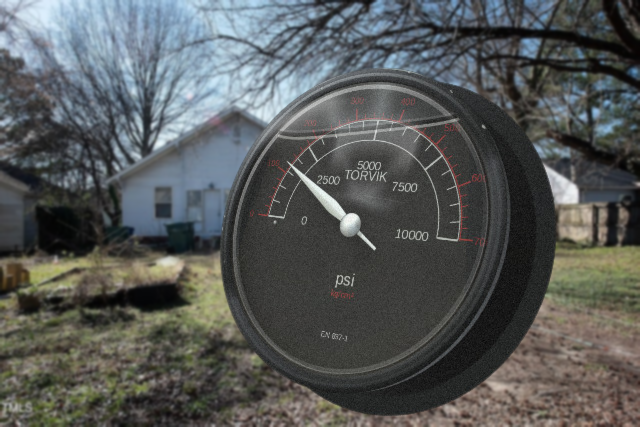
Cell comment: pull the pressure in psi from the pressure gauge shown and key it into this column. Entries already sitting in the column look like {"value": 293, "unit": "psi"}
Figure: {"value": 1750, "unit": "psi"}
